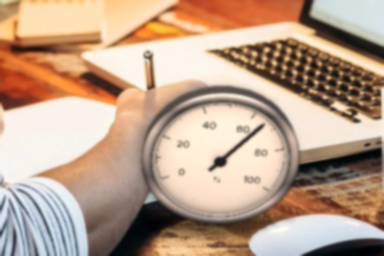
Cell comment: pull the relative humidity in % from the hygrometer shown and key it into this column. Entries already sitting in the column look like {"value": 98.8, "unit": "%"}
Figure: {"value": 65, "unit": "%"}
